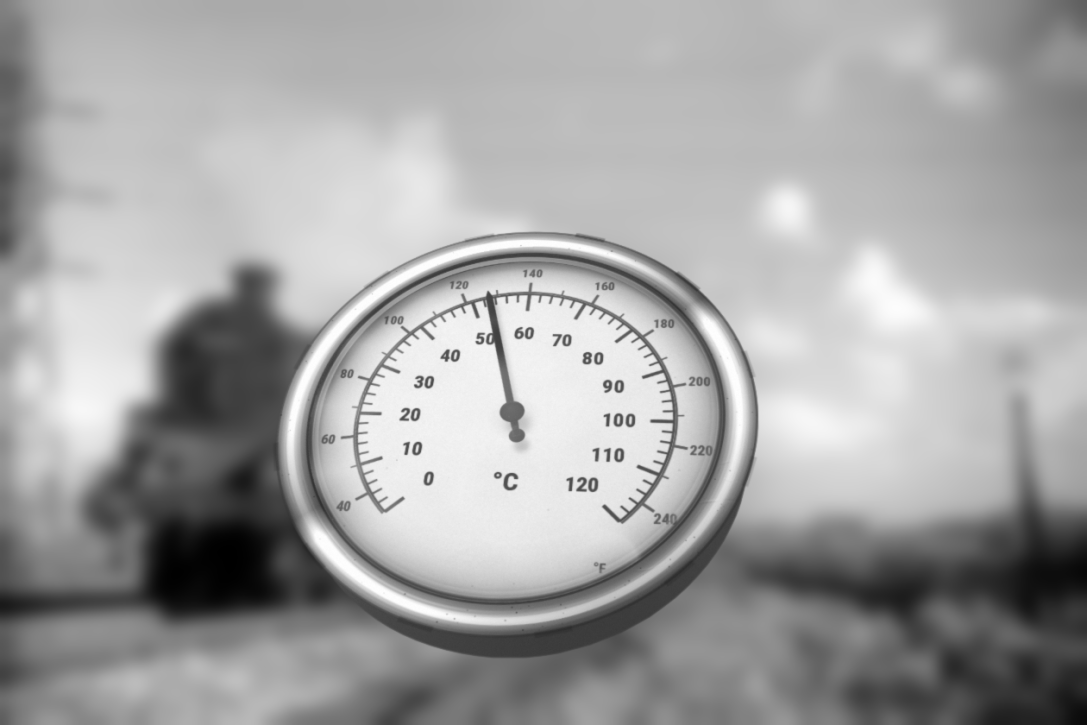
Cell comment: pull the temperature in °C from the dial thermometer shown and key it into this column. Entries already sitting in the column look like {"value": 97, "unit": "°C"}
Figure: {"value": 53, "unit": "°C"}
